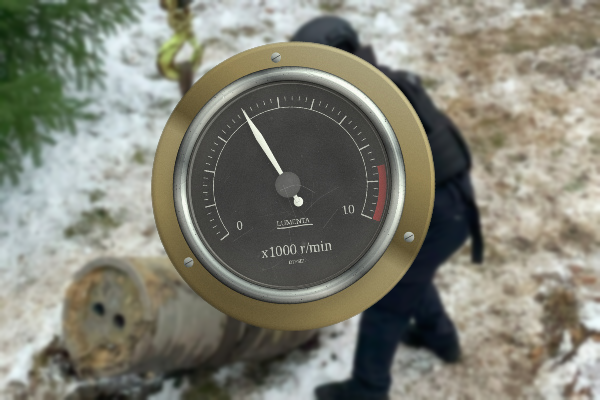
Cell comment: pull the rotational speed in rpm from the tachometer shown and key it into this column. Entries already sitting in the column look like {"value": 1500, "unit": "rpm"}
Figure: {"value": 4000, "unit": "rpm"}
